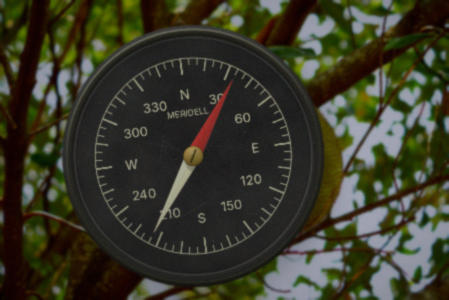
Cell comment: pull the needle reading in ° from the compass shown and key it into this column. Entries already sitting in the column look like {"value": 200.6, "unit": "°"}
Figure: {"value": 35, "unit": "°"}
